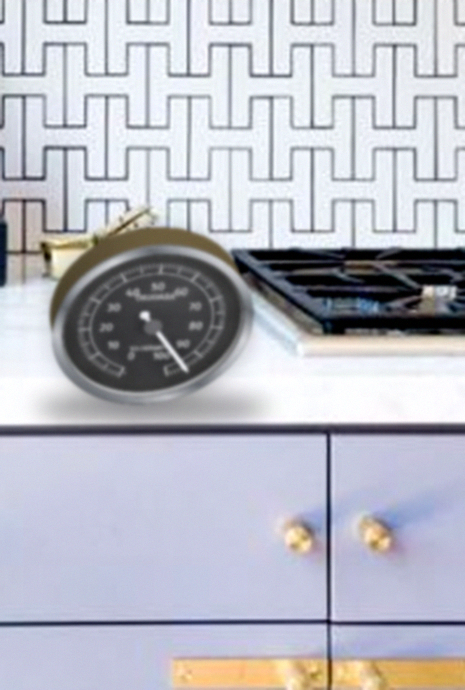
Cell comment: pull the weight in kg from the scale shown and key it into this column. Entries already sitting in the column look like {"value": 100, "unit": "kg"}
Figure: {"value": 95, "unit": "kg"}
